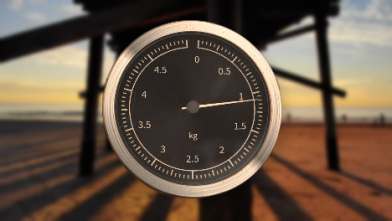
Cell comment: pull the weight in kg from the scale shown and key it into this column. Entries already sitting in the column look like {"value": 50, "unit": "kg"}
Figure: {"value": 1.1, "unit": "kg"}
